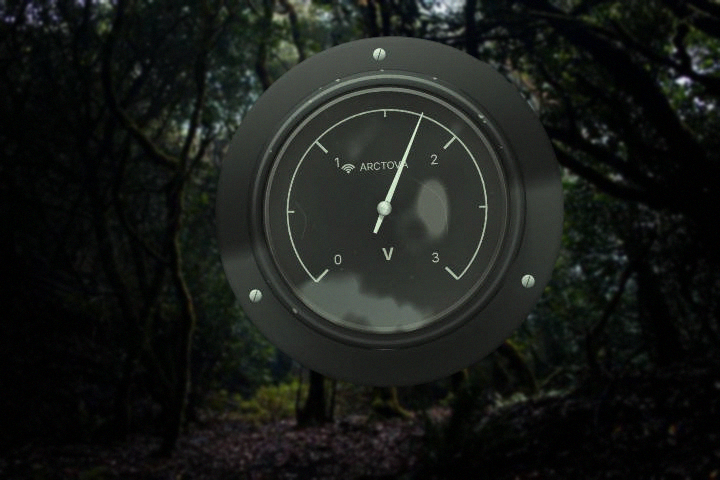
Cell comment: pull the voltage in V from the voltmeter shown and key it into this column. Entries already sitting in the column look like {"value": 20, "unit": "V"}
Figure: {"value": 1.75, "unit": "V"}
